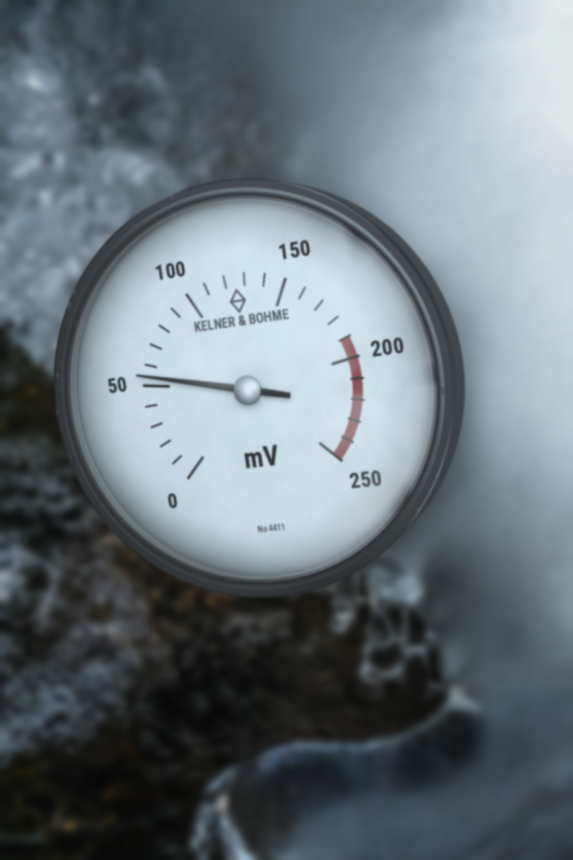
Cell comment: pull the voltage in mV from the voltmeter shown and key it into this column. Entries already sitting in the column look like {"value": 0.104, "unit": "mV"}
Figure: {"value": 55, "unit": "mV"}
